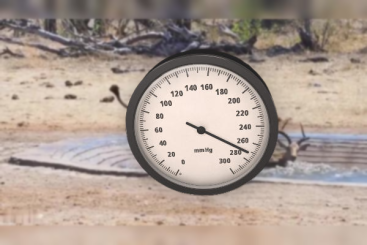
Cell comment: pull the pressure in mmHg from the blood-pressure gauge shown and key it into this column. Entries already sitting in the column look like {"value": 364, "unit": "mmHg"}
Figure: {"value": 270, "unit": "mmHg"}
